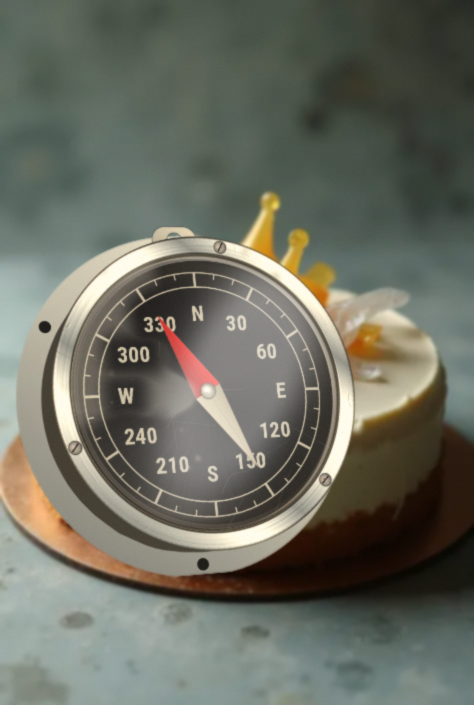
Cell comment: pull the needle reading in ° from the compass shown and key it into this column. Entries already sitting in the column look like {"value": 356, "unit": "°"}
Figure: {"value": 330, "unit": "°"}
